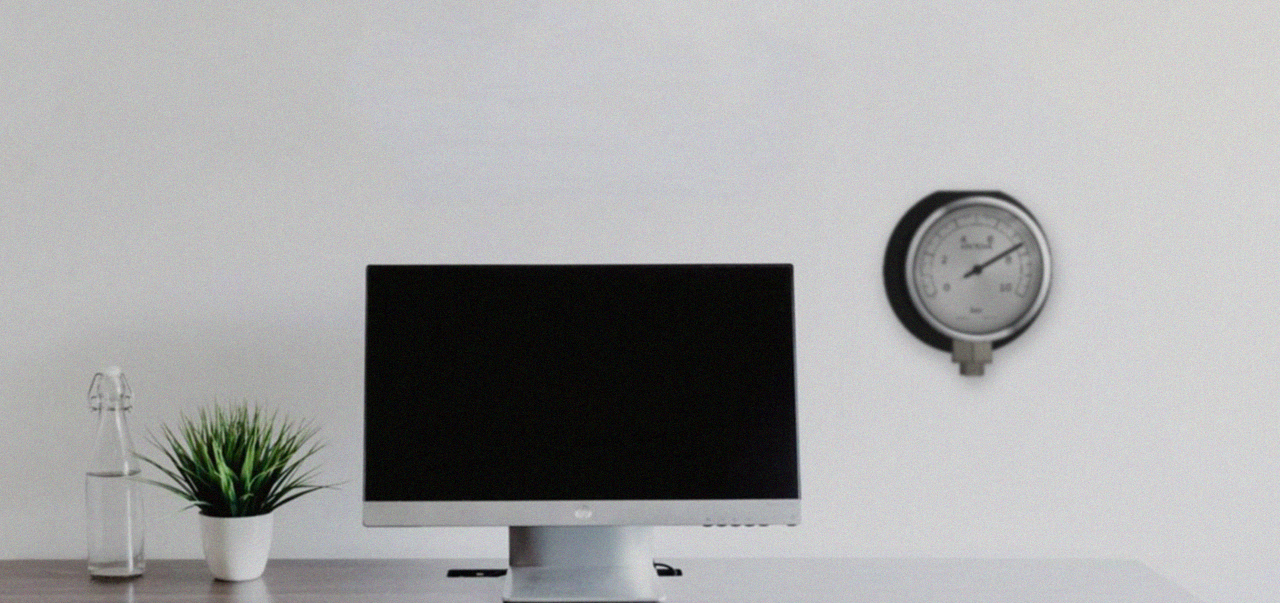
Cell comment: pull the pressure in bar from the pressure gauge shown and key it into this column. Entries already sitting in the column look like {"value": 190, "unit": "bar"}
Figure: {"value": 7.5, "unit": "bar"}
